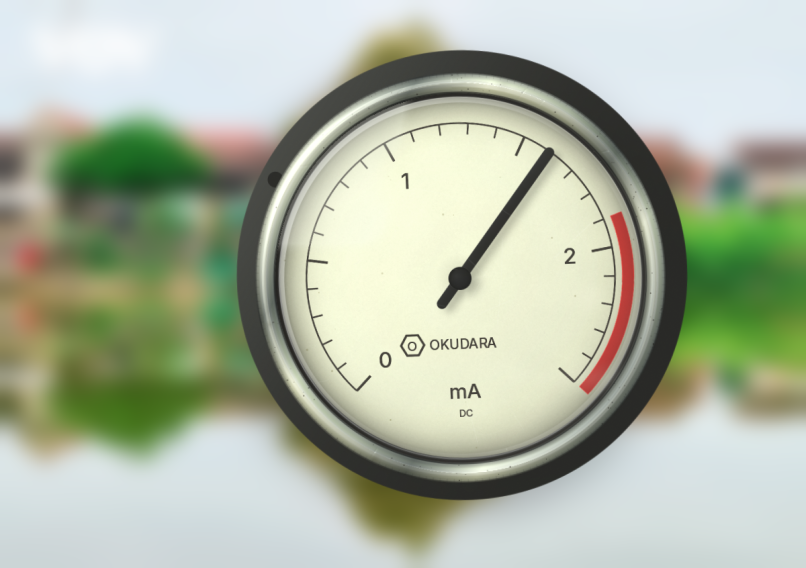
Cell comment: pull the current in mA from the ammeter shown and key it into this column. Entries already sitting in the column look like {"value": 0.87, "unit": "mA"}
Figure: {"value": 1.6, "unit": "mA"}
